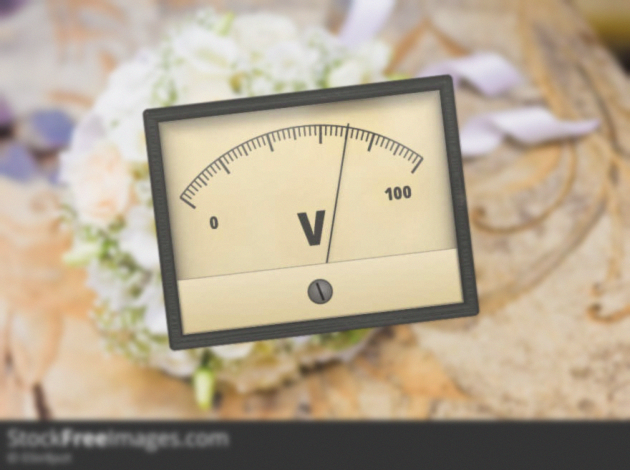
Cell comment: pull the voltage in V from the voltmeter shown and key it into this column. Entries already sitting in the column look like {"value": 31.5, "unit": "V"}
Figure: {"value": 70, "unit": "V"}
